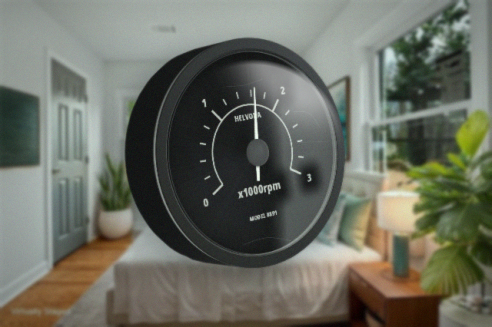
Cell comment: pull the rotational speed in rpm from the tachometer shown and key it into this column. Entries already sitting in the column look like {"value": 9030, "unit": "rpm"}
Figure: {"value": 1600, "unit": "rpm"}
